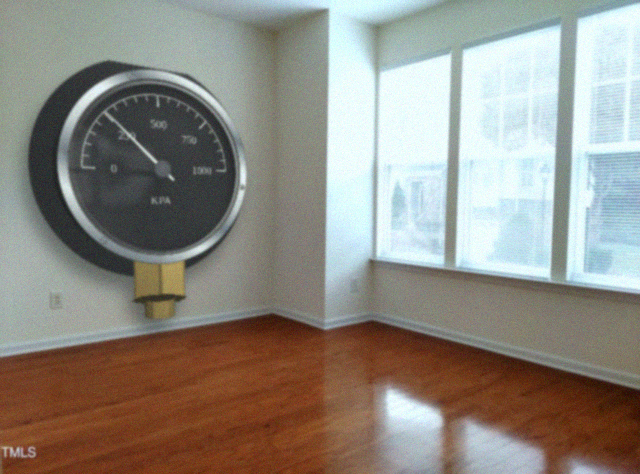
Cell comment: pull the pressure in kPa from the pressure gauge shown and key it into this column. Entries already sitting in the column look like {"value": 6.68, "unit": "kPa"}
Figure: {"value": 250, "unit": "kPa"}
